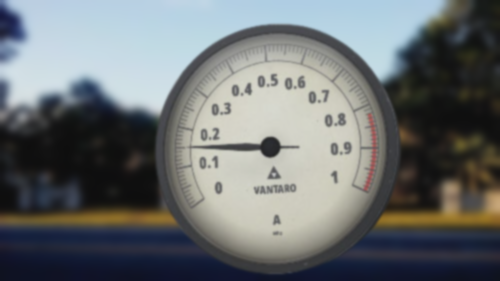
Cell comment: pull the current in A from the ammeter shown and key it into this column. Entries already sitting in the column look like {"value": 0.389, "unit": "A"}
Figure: {"value": 0.15, "unit": "A"}
